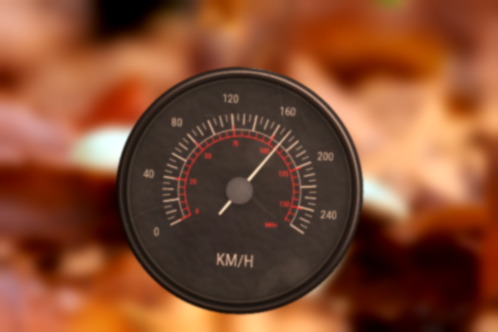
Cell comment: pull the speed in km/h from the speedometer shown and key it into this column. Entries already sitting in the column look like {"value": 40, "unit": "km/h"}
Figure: {"value": 170, "unit": "km/h"}
